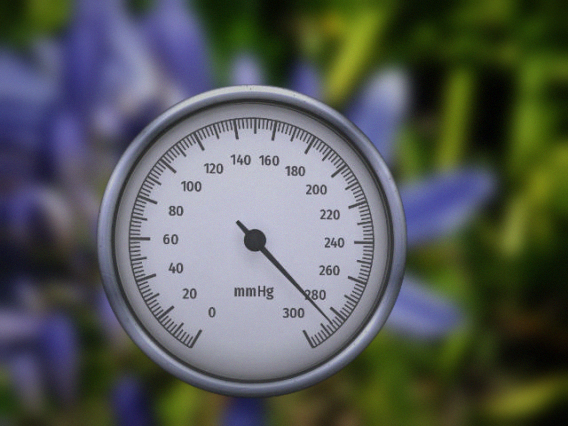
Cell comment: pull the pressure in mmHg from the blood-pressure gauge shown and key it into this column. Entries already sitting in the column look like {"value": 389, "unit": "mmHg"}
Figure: {"value": 286, "unit": "mmHg"}
